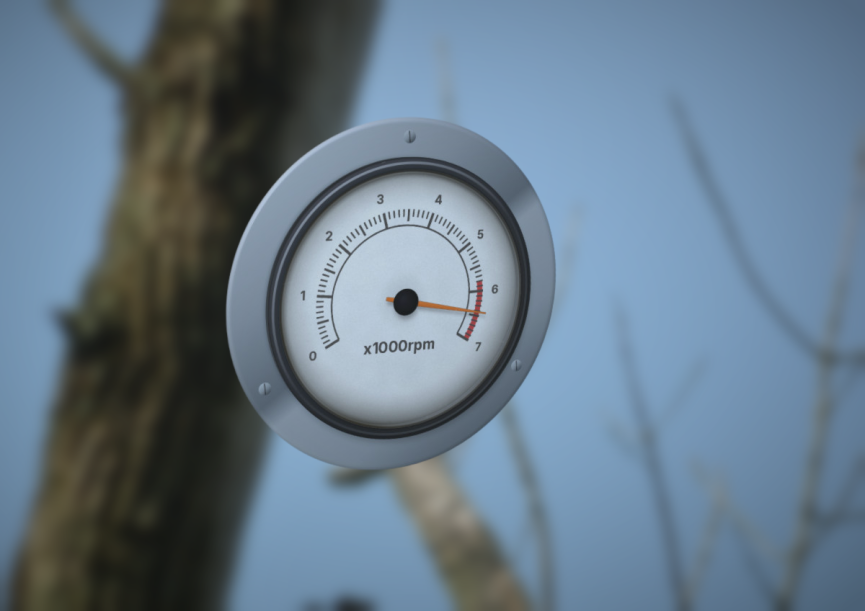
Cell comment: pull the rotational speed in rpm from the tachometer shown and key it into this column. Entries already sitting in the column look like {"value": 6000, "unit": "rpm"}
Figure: {"value": 6400, "unit": "rpm"}
